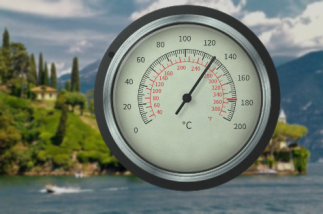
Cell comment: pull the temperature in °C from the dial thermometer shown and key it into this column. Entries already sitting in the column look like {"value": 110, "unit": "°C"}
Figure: {"value": 130, "unit": "°C"}
